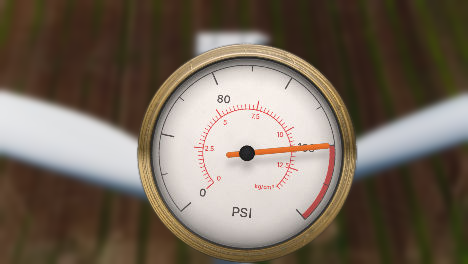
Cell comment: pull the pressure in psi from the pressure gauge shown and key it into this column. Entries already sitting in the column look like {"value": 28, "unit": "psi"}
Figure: {"value": 160, "unit": "psi"}
